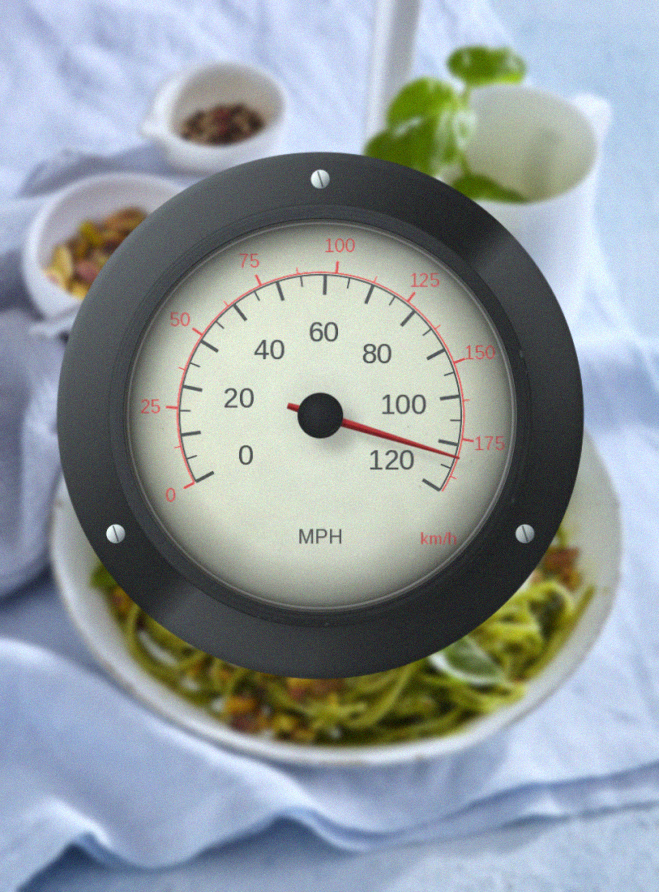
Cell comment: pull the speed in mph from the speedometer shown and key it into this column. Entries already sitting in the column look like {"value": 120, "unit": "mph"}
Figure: {"value": 112.5, "unit": "mph"}
